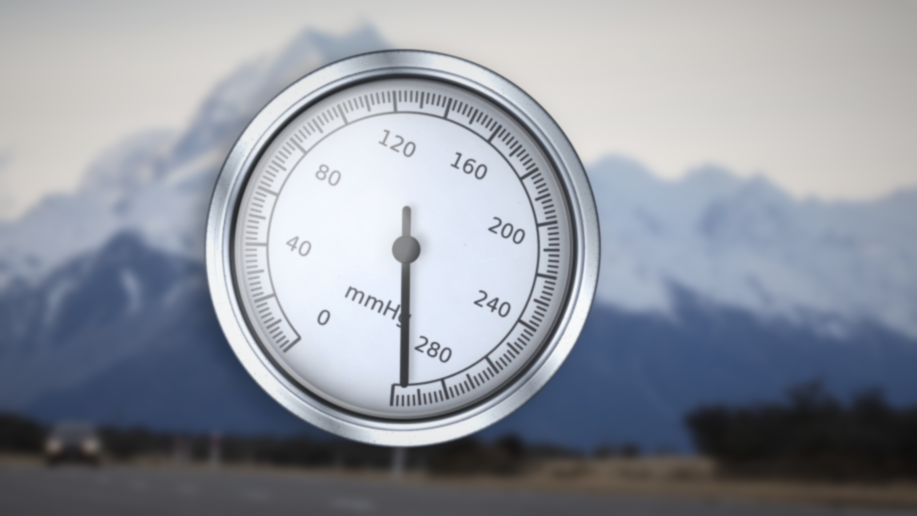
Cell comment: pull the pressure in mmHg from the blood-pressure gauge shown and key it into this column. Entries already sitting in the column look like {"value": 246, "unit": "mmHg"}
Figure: {"value": 296, "unit": "mmHg"}
